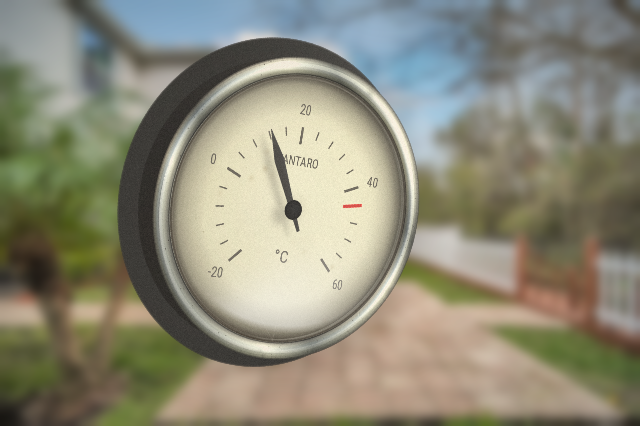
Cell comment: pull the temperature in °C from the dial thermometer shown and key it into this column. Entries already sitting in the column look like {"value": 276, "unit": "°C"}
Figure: {"value": 12, "unit": "°C"}
